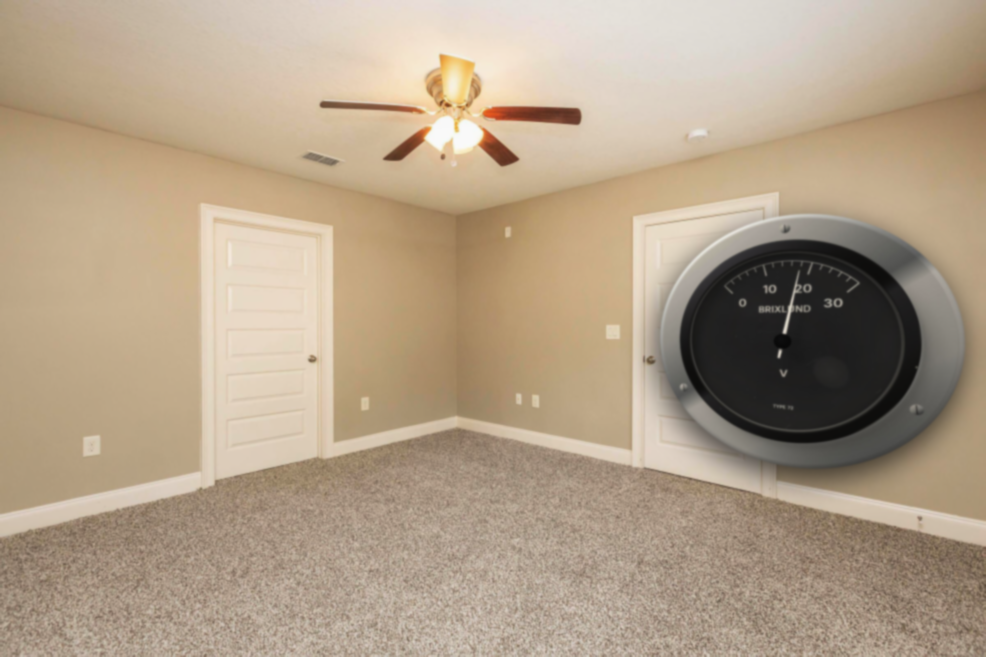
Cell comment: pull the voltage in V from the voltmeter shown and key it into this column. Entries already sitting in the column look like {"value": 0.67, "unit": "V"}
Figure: {"value": 18, "unit": "V"}
